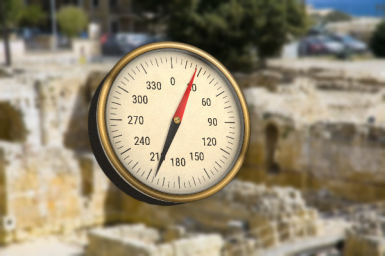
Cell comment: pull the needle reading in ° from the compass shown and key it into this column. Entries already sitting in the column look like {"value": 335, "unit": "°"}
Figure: {"value": 25, "unit": "°"}
